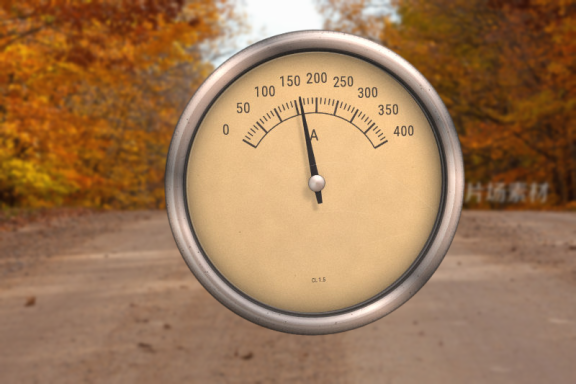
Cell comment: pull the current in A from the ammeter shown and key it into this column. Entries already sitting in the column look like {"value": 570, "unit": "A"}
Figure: {"value": 160, "unit": "A"}
